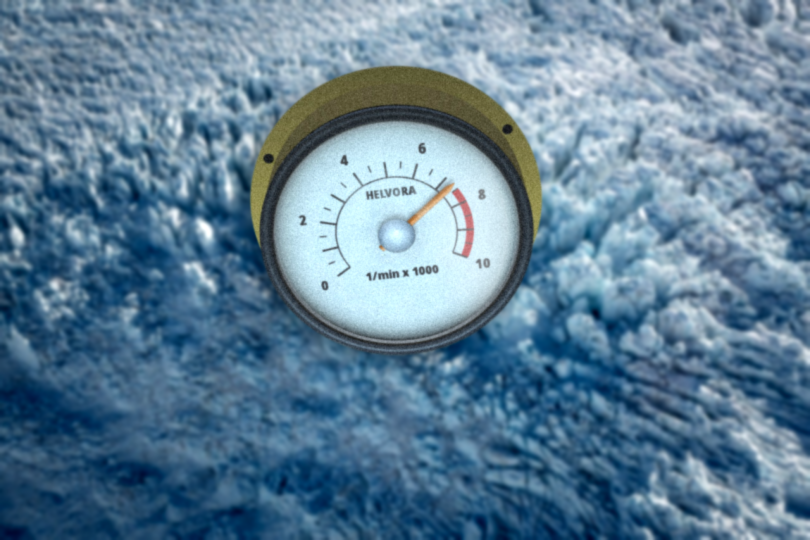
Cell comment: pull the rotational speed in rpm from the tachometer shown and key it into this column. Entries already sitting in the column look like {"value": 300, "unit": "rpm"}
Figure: {"value": 7250, "unit": "rpm"}
